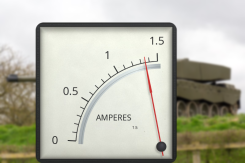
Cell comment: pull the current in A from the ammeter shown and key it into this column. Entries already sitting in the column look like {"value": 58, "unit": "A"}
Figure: {"value": 1.35, "unit": "A"}
